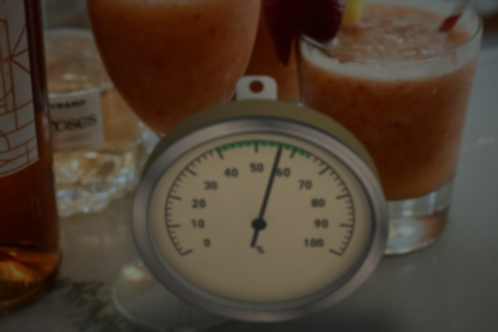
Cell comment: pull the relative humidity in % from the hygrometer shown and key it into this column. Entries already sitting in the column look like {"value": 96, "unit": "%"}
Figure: {"value": 56, "unit": "%"}
